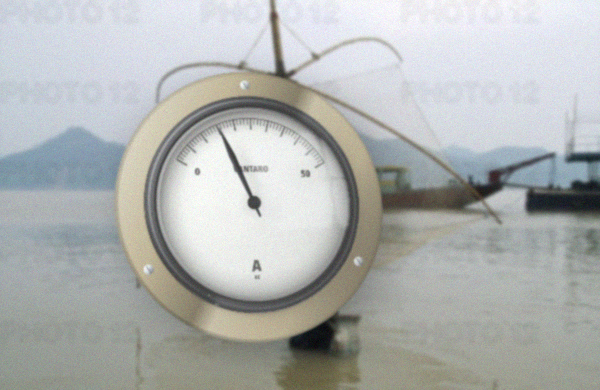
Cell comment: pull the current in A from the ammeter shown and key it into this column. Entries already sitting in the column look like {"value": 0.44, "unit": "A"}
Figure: {"value": 15, "unit": "A"}
